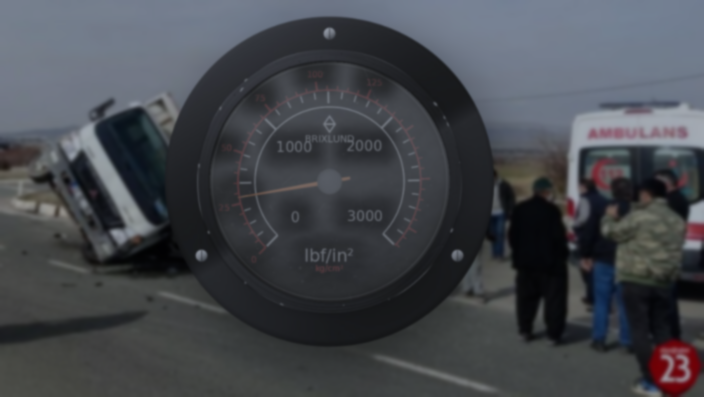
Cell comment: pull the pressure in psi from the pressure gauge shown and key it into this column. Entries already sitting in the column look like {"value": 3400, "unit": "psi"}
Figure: {"value": 400, "unit": "psi"}
